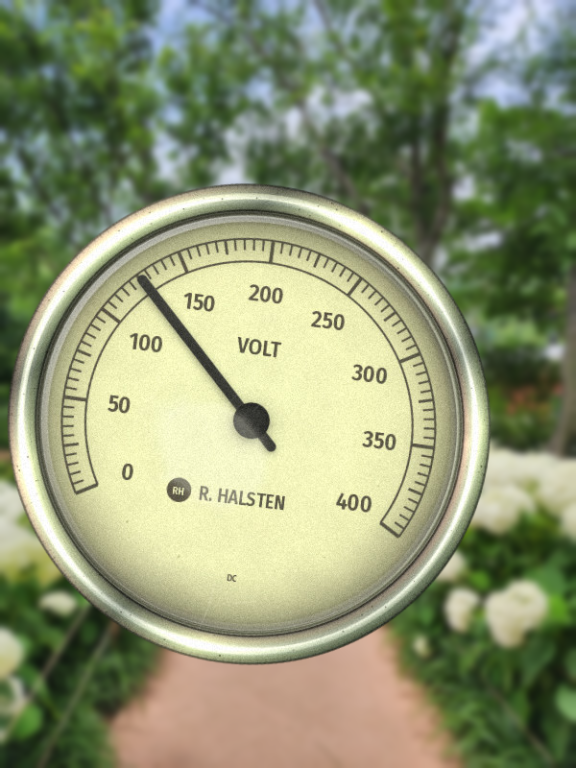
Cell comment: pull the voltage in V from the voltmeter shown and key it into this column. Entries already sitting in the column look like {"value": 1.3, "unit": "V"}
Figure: {"value": 125, "unit": "V"}
